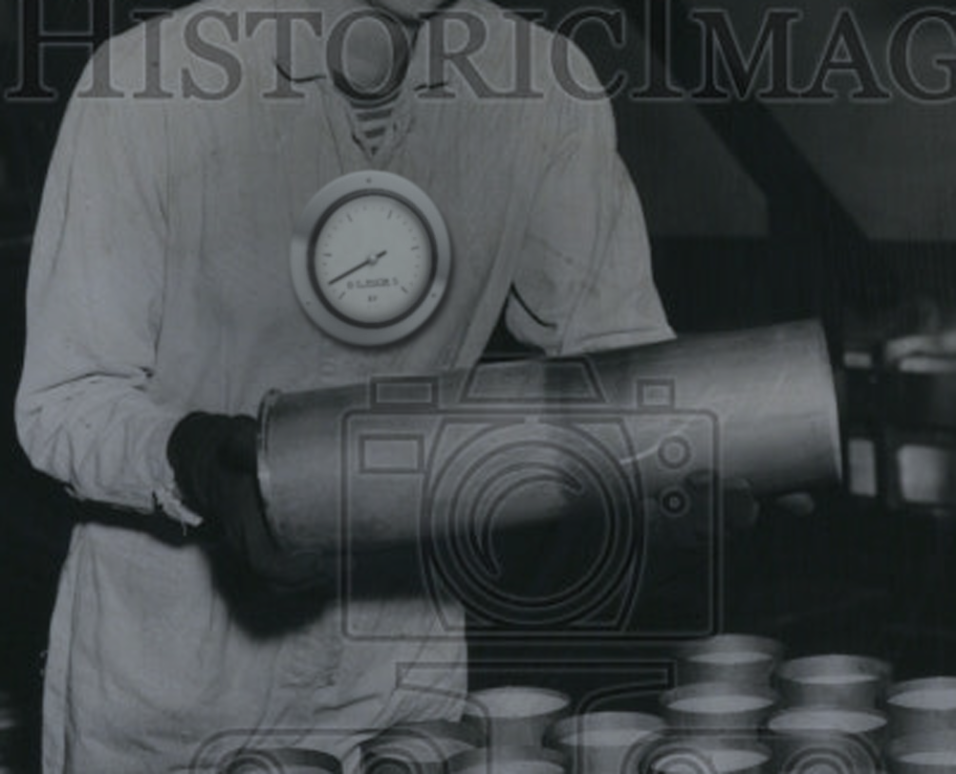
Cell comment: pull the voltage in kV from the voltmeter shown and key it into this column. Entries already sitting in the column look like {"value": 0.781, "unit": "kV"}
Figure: {"value": 0.4, "unit": "kV"}
